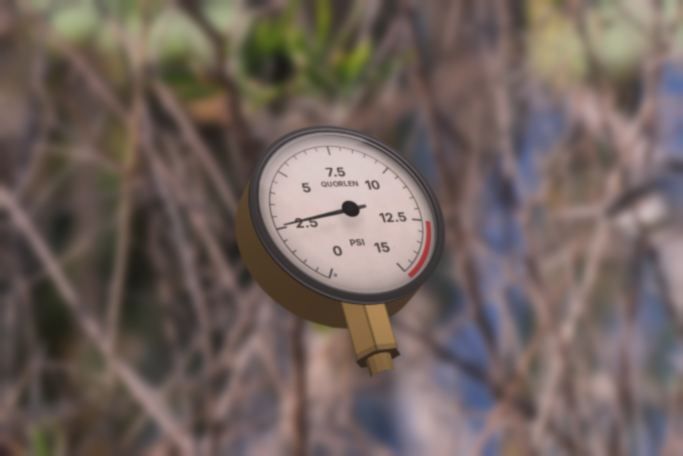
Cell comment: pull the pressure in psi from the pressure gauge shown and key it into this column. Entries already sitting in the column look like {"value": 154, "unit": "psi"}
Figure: {"value": 2.5, "unit": "psi"}
